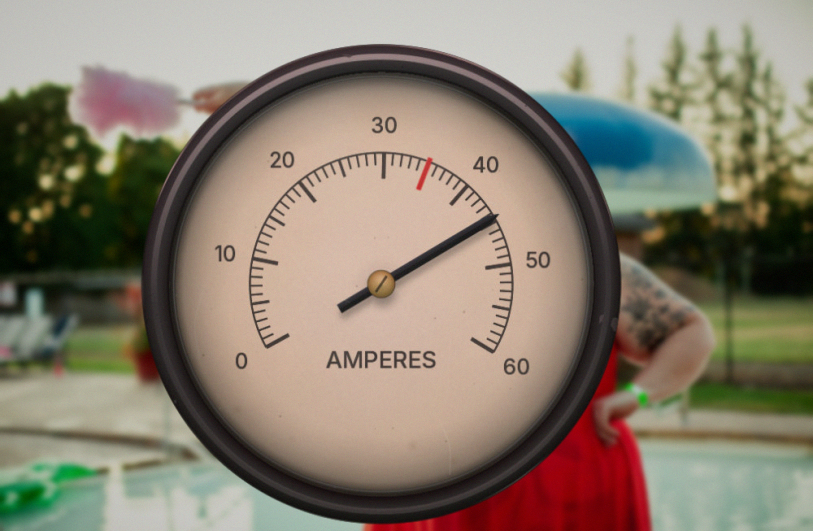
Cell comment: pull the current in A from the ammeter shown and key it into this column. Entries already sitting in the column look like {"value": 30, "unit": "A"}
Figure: {"value": 44.5, "unit": "A"}
